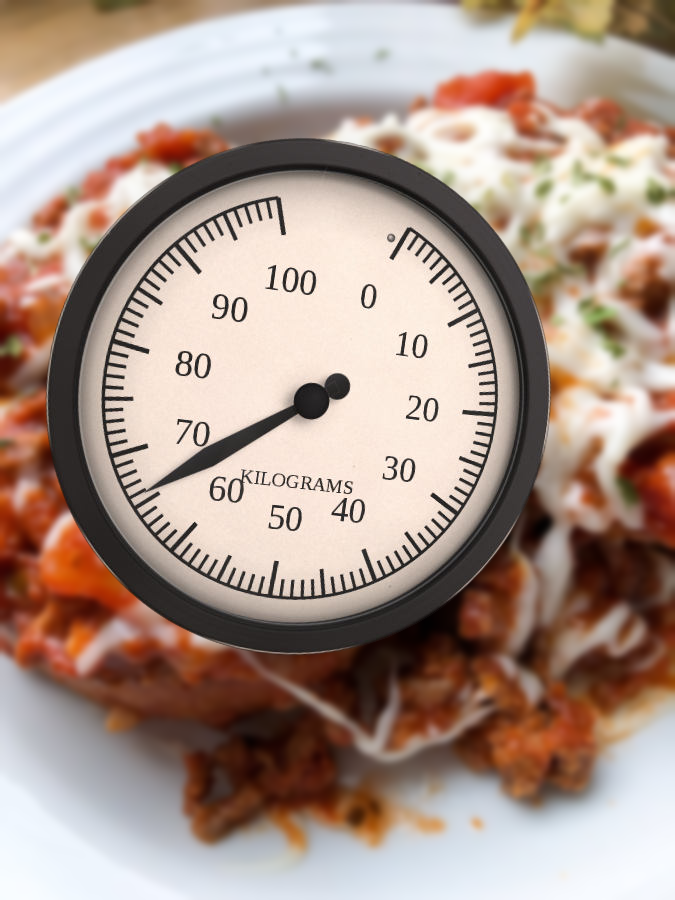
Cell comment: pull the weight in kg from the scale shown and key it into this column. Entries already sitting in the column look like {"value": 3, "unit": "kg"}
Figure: {"value": 66, "unit": "kg"}
